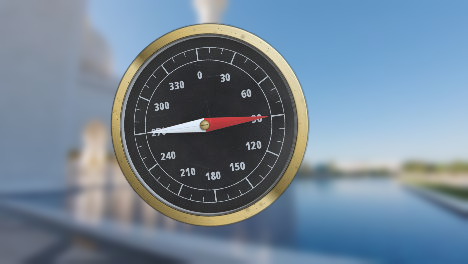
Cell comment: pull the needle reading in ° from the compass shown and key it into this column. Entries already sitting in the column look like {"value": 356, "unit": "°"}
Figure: {"value": 90, "unit": "°"}
